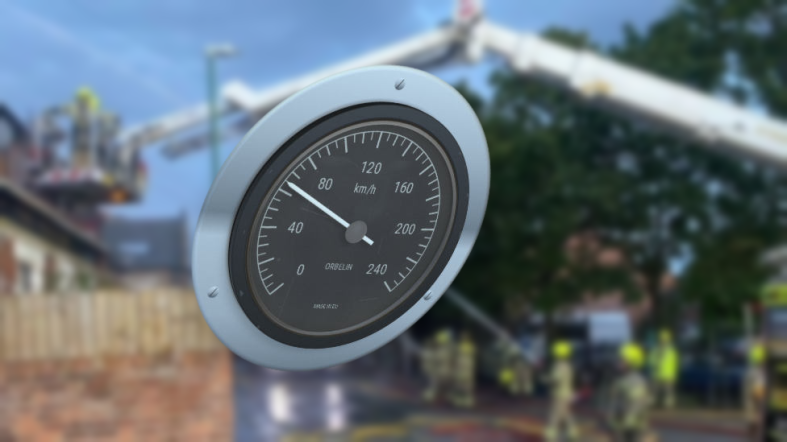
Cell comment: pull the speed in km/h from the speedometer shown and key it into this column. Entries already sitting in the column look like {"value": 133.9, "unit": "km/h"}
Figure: {"value": 65, "unit": "km/h"}
